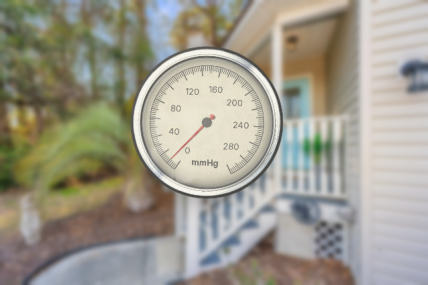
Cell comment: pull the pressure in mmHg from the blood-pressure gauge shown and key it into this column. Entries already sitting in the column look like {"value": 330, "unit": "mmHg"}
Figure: {"value": 10, "unit": "mmHg"}
